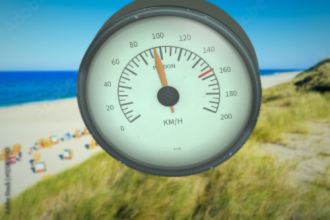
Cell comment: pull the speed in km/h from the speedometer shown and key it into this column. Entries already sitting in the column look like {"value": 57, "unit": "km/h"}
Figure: {"value": 95, "unit": "km/h"}
